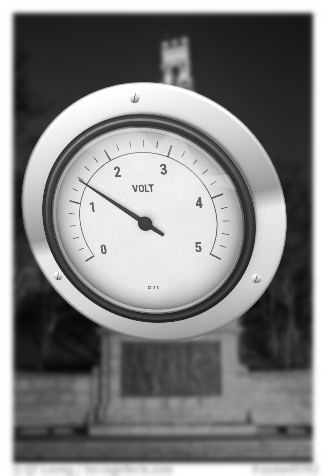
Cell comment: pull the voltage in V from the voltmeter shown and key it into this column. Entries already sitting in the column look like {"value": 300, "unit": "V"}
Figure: {"value": 1.4, "unit": "V"}
